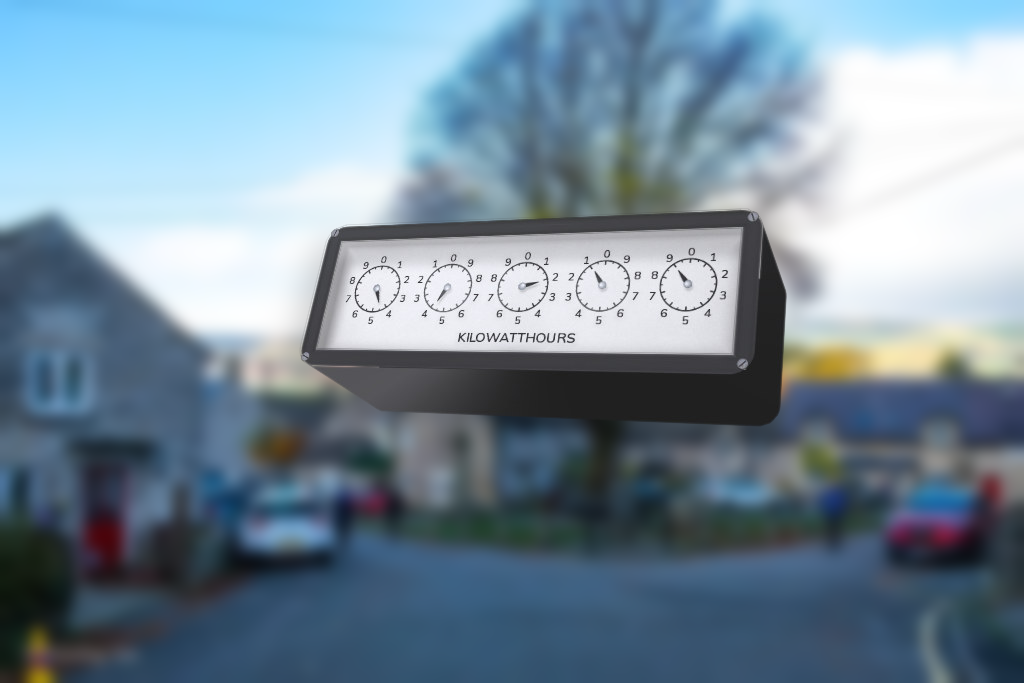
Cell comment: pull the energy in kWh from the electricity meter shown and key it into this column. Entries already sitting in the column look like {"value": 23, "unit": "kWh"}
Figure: {"value": 44209, "unit": "kWh"}
